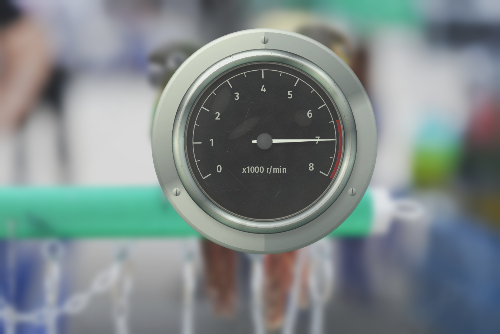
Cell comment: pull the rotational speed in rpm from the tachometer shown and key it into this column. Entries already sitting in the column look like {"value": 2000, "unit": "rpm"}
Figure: {"value": 7000, "unit": "rpm"}
